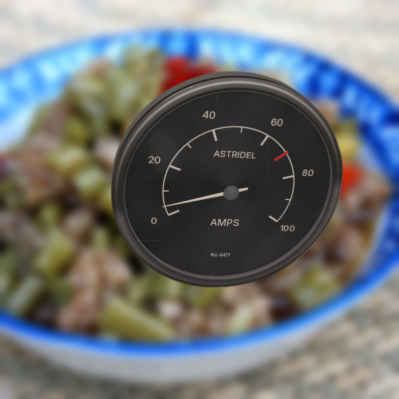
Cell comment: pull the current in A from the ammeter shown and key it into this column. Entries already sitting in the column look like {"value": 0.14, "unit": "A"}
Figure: {"value": 5, "unit": "A"}
